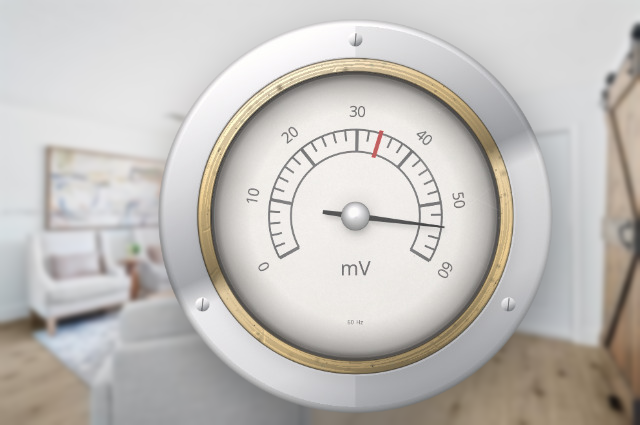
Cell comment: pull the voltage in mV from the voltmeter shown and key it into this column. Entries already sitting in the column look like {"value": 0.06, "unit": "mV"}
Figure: {"value": 54, "unit": "mV"}
